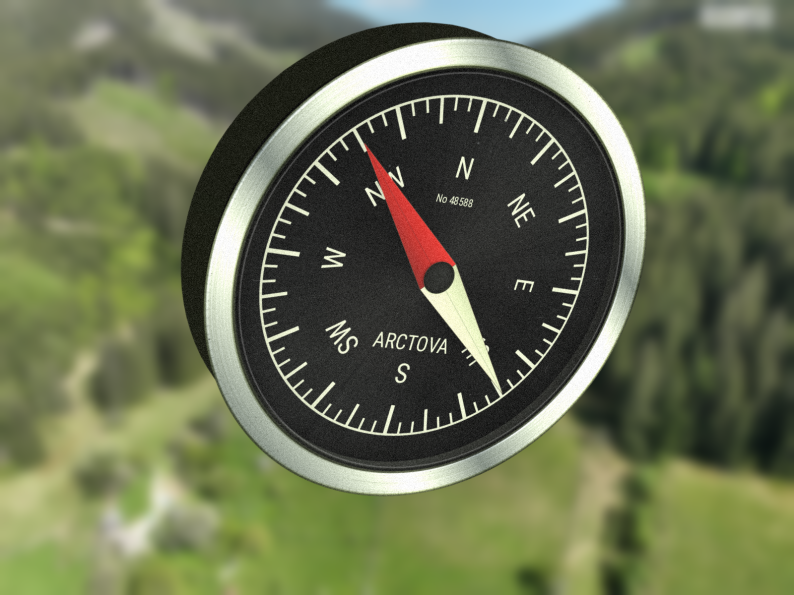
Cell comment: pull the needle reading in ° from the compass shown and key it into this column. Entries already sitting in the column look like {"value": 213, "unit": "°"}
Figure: {"value": 315, "unit": "°"}
